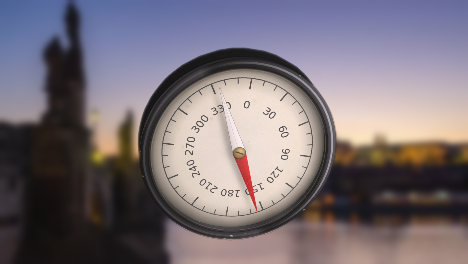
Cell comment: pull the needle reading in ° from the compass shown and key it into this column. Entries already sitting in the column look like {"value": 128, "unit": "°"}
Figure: {"value": 155, "unit": "°"}
